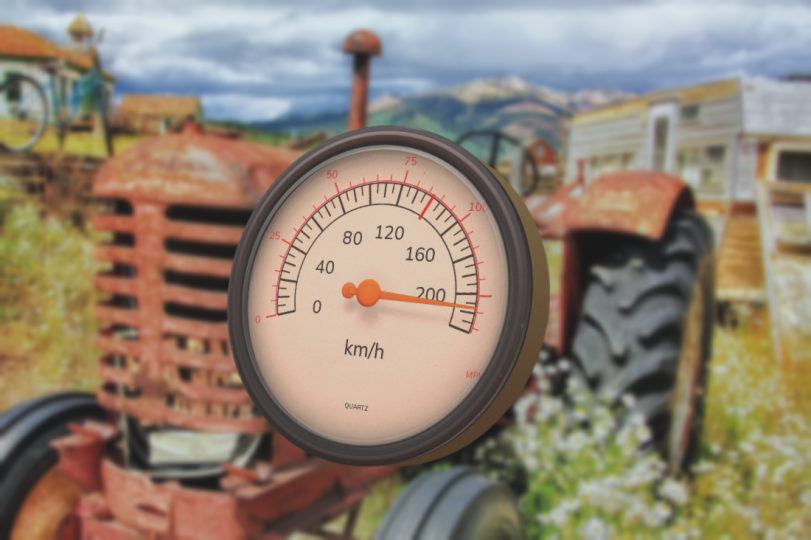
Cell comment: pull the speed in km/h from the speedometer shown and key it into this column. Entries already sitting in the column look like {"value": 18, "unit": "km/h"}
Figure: {"value": 207.5, "unit": "km/h"}
